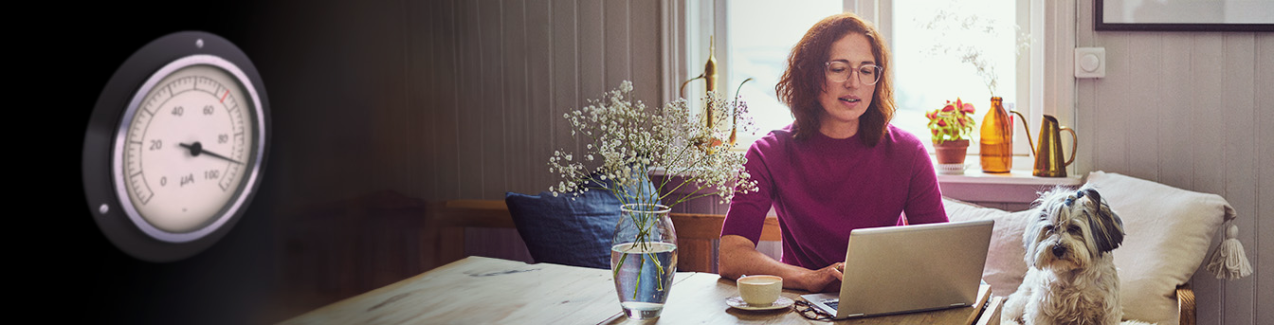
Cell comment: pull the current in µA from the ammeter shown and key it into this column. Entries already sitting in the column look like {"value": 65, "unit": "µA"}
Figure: {"value": 90, "unit": "µA"}
